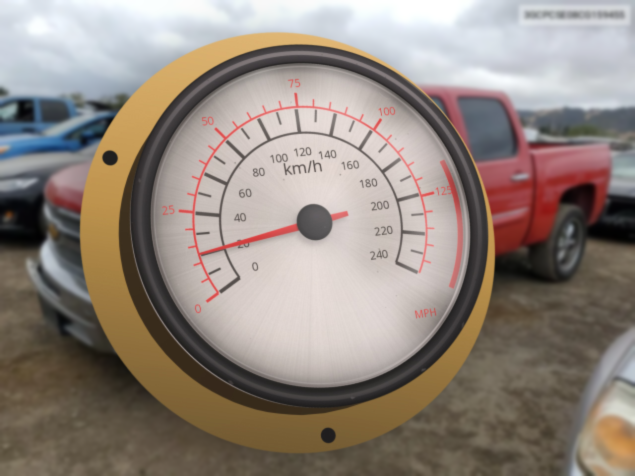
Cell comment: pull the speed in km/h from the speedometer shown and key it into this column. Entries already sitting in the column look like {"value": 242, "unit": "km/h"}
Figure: {"value": 20, "unit": "km/h"}
